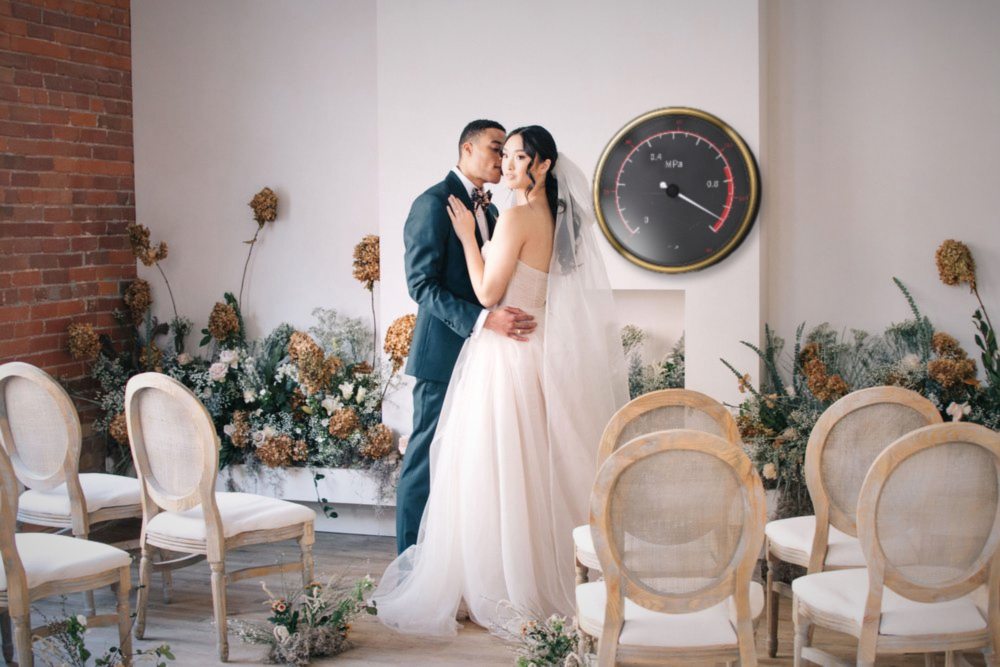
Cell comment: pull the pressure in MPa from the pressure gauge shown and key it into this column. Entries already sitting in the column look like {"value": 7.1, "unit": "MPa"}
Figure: {"value": 0.95, "unit": "MPa"}
